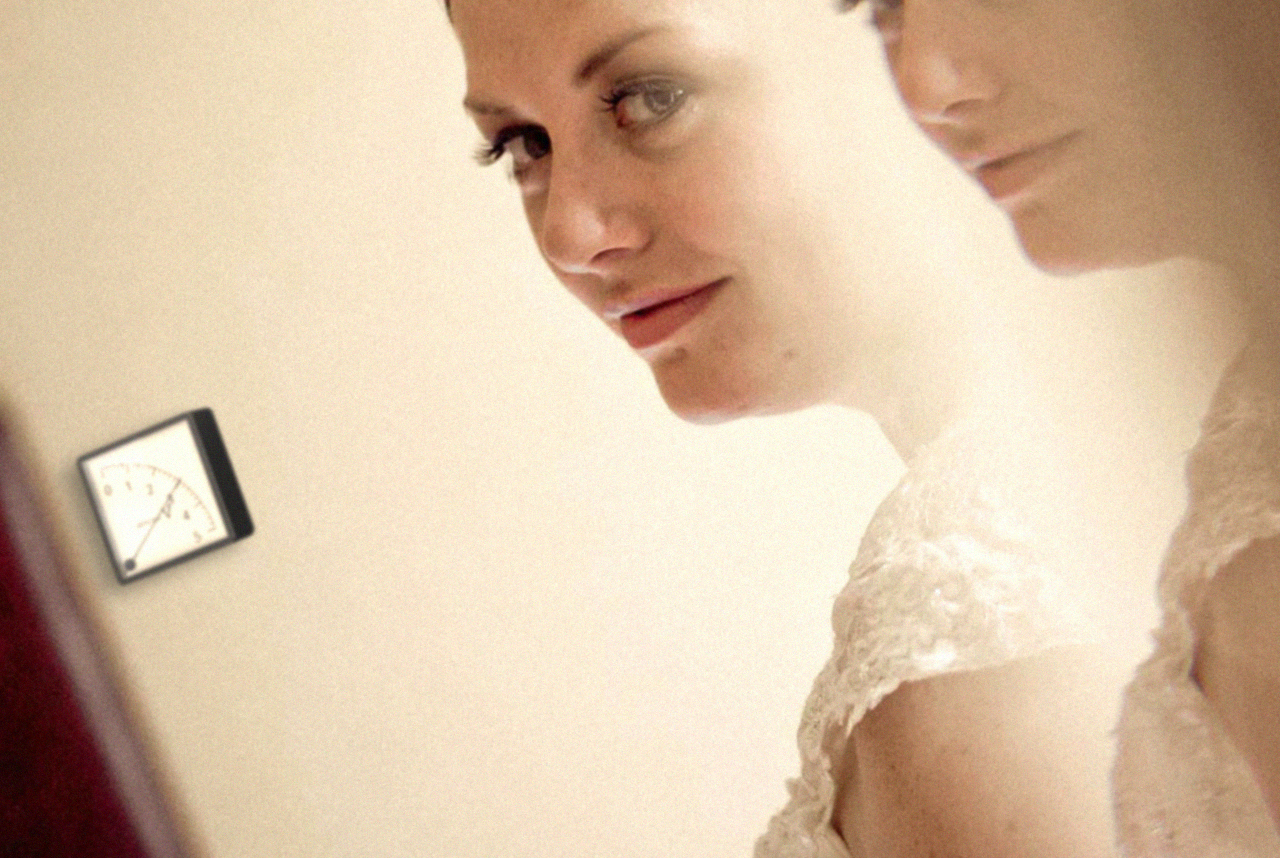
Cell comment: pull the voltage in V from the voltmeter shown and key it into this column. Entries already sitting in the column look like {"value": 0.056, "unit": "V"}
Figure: {"value": 3, "unit": "V"}
